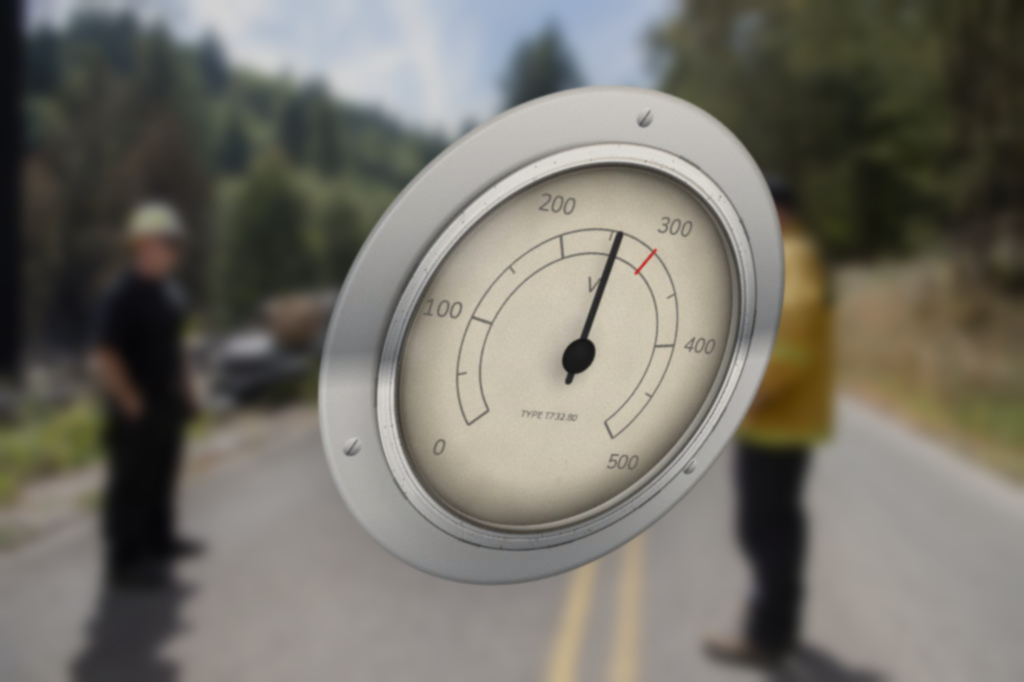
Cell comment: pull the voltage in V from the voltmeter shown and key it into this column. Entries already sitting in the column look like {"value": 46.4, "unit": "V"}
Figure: {"value": 250, "unit": "V"}
